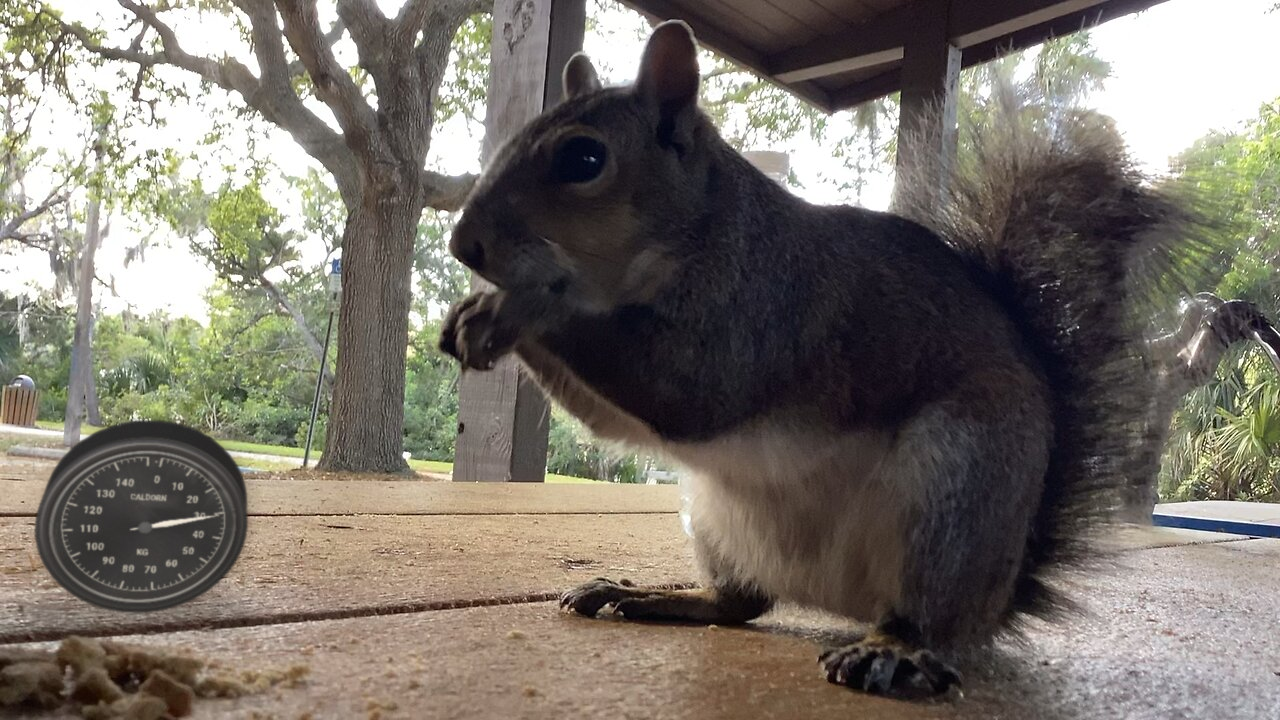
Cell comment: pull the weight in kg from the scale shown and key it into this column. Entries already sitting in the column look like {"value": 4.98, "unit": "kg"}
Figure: {"value": 30, "unit": "kg"}
